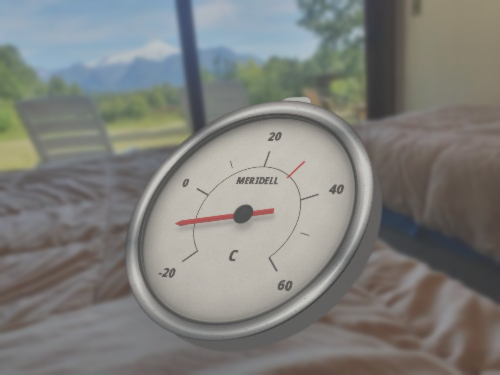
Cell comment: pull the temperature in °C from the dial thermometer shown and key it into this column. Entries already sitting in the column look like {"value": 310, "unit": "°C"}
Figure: {"value": -10, "unit": "°C"}
